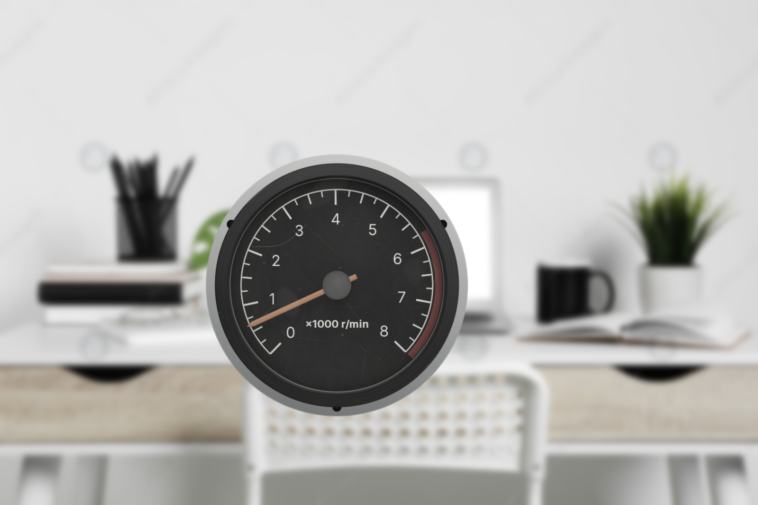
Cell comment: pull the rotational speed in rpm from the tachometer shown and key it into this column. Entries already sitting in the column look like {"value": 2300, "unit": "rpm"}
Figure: {"value": 625, "unit": "rpm"}
